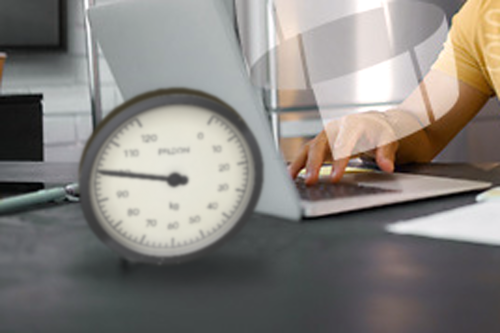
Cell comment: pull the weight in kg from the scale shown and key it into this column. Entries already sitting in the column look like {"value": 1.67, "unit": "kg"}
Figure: {"value": 100, "unit": "kg"}
